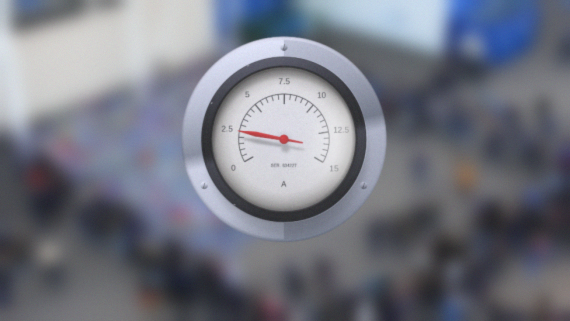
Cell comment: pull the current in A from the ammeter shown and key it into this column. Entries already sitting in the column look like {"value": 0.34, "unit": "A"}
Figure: {"value": 2.5, "unit": "A"}
